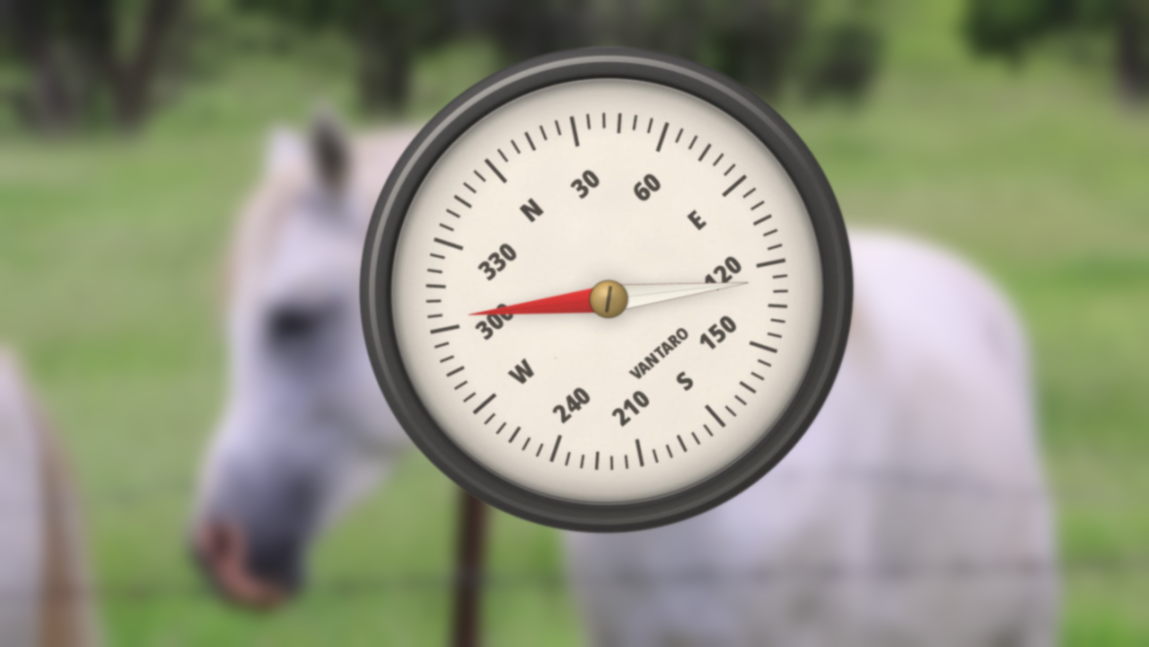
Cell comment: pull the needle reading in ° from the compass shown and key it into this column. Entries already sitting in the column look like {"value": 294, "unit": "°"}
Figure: {"value": 305, "unit": "°"}
